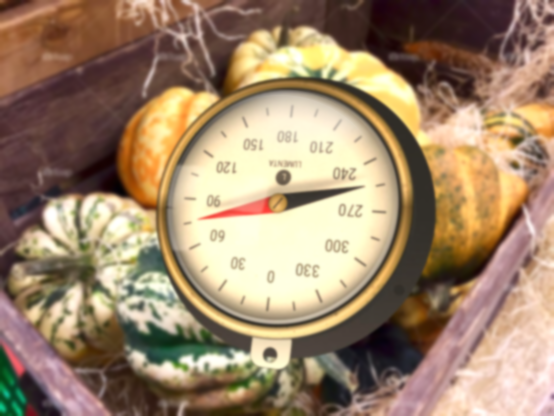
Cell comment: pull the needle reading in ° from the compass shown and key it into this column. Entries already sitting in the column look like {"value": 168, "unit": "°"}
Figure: {"value": 75, "unit": "°"}
